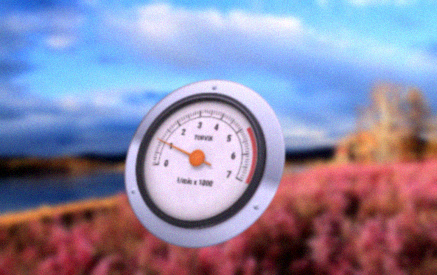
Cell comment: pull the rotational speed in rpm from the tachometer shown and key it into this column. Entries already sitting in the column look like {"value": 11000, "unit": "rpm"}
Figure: {"value": 1000, "unit": "rpm"}
